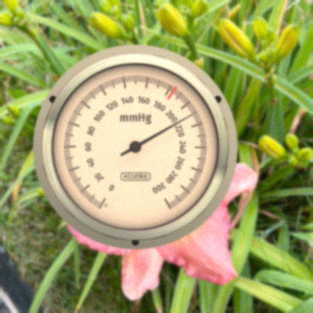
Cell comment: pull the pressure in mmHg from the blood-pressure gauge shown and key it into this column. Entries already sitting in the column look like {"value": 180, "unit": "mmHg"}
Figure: {"value": 210, "unit": "mmHg"}
